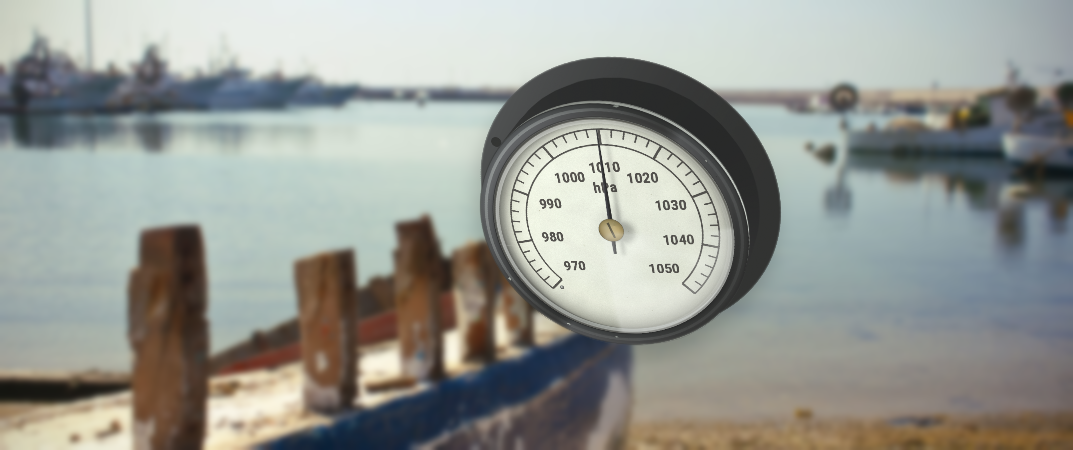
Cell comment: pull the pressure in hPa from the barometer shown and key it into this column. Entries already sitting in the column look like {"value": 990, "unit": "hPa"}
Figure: {"value": 1010, "unit": "hPa"}
